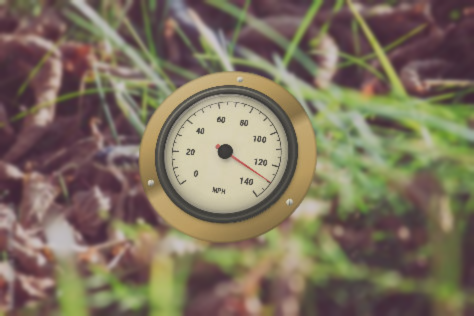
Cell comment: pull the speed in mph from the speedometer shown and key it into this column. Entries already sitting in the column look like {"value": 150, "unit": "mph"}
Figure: {"value": 130, "unit": "mph"}
